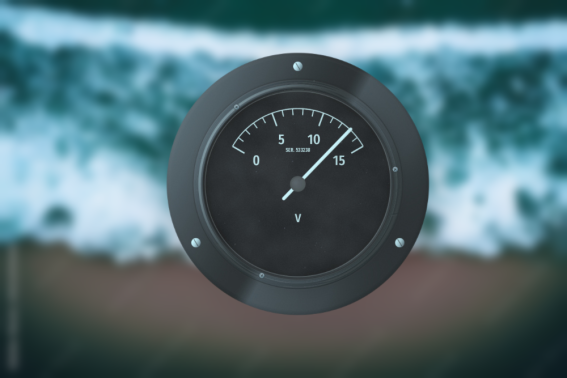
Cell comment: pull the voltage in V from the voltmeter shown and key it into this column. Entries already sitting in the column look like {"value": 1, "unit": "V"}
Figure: {"value": 13, "unit": "V"}
